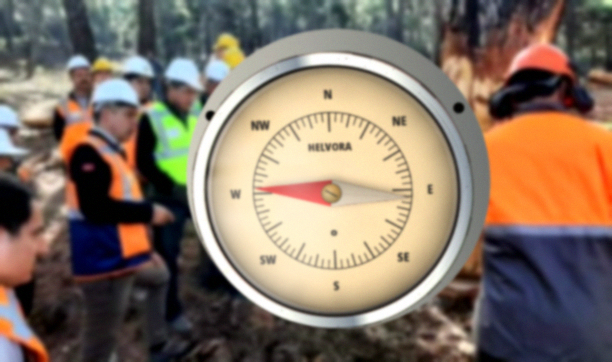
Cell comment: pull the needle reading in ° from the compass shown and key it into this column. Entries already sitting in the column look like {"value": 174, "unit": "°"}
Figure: {"value": 275, "unit": "°"}
